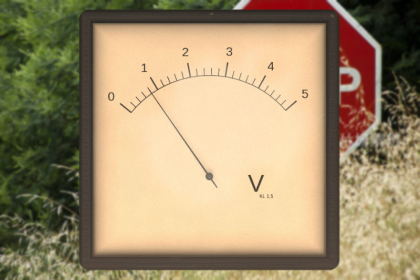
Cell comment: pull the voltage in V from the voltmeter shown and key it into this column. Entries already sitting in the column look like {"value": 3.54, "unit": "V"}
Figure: {"value": 0.8, "unit": "V"}
